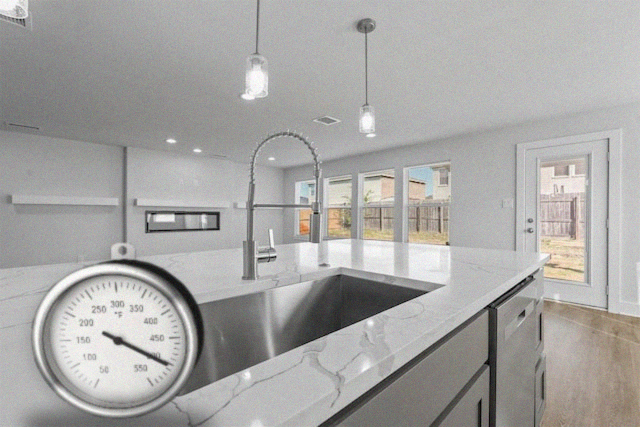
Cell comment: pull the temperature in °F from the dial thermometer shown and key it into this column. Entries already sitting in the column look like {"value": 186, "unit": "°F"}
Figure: {"value": 500, "unit": "°F"}
